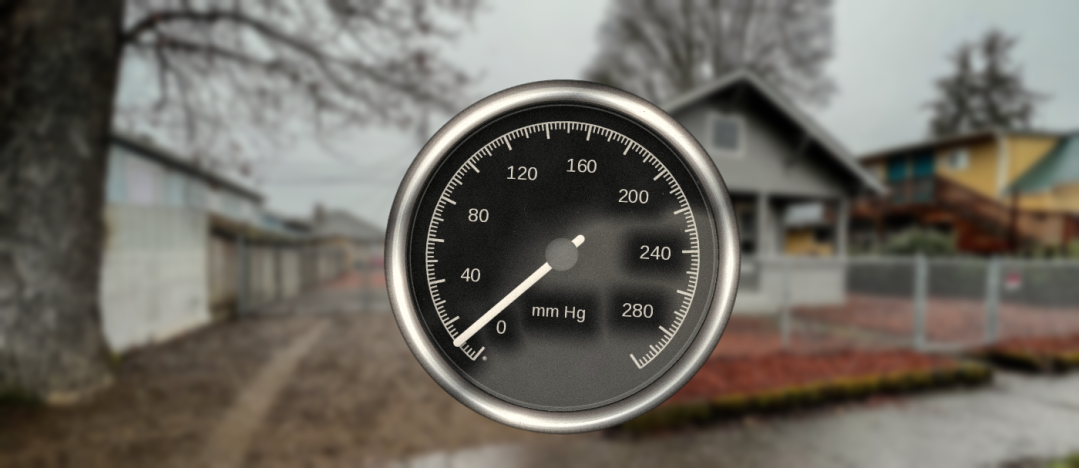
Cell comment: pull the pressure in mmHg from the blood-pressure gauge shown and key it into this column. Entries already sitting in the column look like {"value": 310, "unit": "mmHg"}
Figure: {"value": 10, "unit": "mmHg"}
